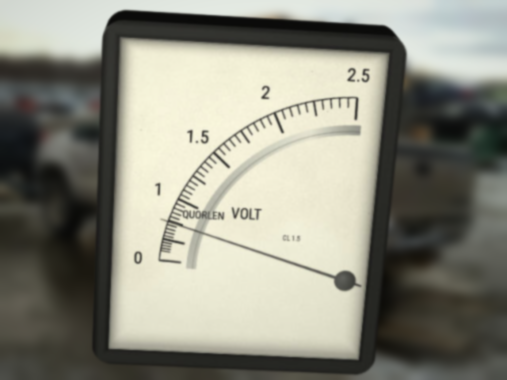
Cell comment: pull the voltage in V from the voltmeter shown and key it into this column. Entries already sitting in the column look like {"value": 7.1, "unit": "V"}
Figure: {"value": 0.75, "unit": "V"}
